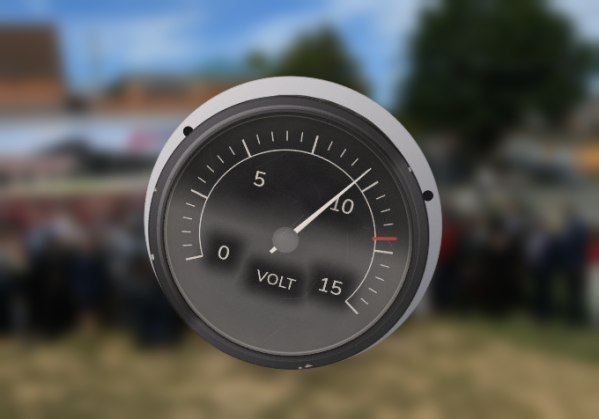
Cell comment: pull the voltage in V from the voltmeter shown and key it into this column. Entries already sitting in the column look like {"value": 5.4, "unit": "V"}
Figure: {"value": 9.5, "unit": "V"}
